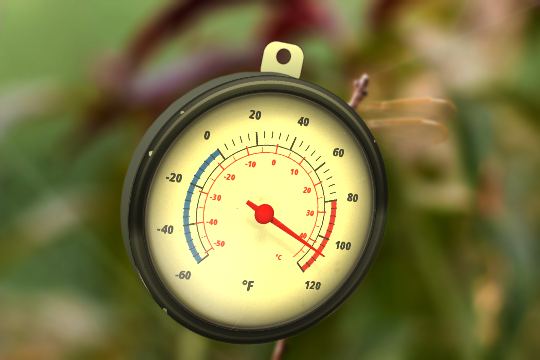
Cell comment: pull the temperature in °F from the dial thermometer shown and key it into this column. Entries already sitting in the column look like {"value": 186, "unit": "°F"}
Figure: {"value": 108, "unit": "°F"}
